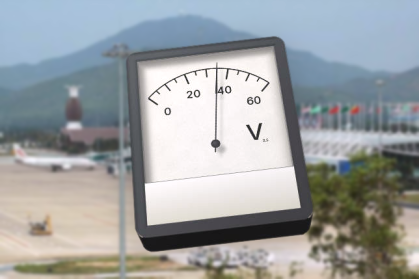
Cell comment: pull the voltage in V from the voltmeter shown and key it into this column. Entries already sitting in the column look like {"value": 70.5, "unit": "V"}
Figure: {"value": 35, "unit": "V"}
